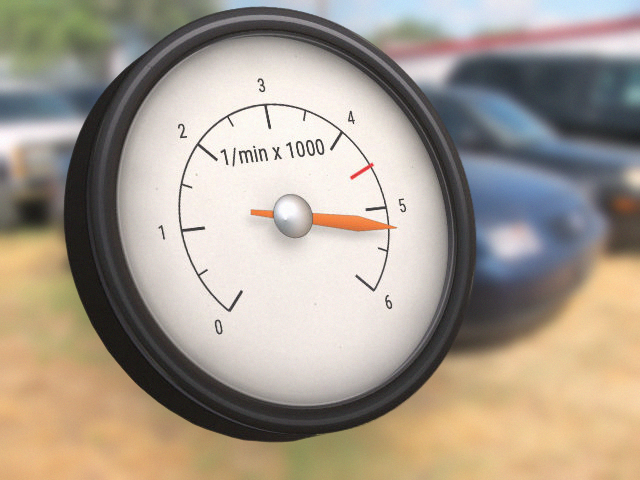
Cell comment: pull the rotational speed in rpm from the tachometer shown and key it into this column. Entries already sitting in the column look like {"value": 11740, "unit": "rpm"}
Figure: {"value": 5250, "unit": "rpm"}
